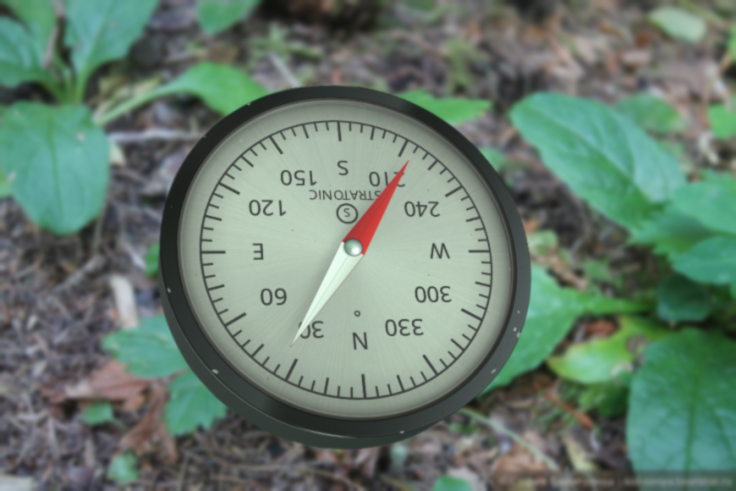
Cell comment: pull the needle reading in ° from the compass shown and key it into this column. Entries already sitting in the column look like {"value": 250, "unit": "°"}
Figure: {"value": 215, "unit": "°"}
